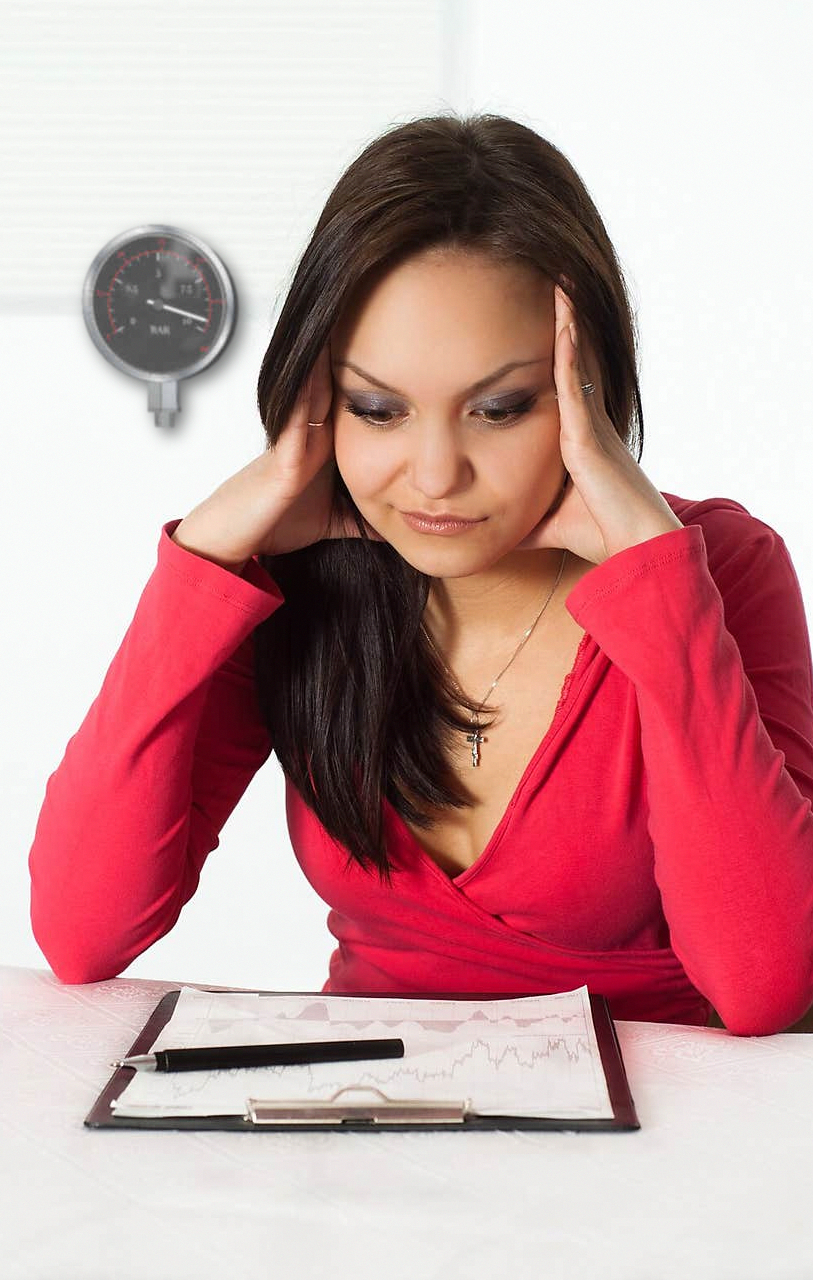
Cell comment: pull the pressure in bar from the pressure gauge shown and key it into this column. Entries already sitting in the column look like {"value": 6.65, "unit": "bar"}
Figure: {"value": 9.5, "unit": "bar"}
